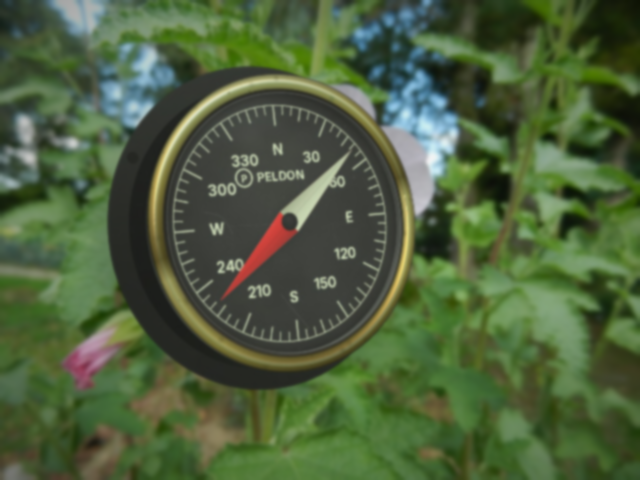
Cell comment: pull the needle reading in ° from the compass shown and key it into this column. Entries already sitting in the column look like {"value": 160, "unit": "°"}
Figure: {"value": 230, "unit": "°"}
